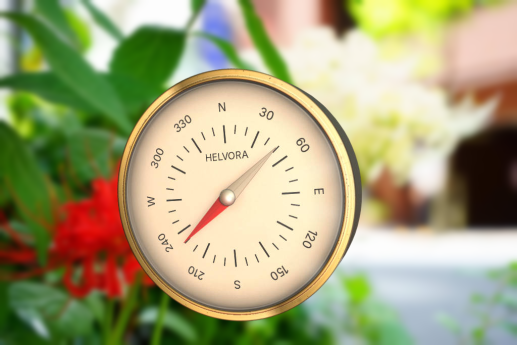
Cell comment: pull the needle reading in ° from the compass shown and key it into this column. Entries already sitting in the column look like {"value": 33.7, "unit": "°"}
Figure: {"value": 230, "unit": "°"}
